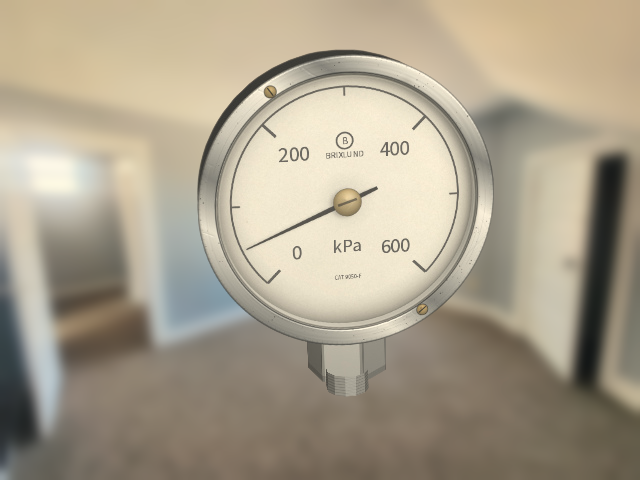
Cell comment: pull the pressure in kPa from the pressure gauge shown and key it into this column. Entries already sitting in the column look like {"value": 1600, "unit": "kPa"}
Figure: {"value": 50, "unit": "kPa"}
